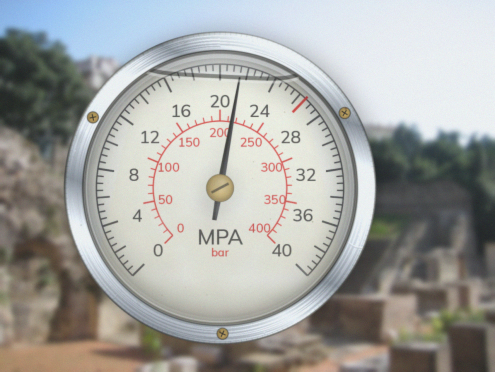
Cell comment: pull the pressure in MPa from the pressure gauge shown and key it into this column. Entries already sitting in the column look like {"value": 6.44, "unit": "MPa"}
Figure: {"value": 21.5, "unit": "MPa"}
